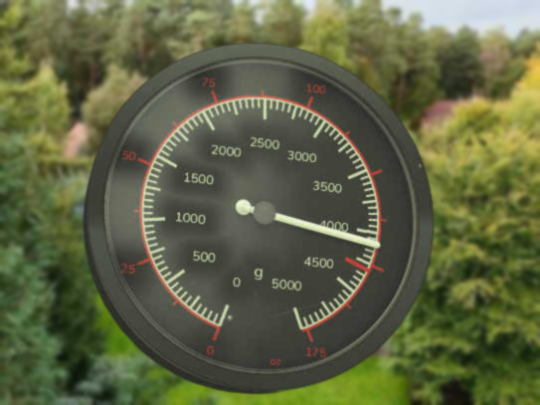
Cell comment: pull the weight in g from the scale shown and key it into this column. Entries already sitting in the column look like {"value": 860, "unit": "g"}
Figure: {"value": 4100, "unit": "g"}
